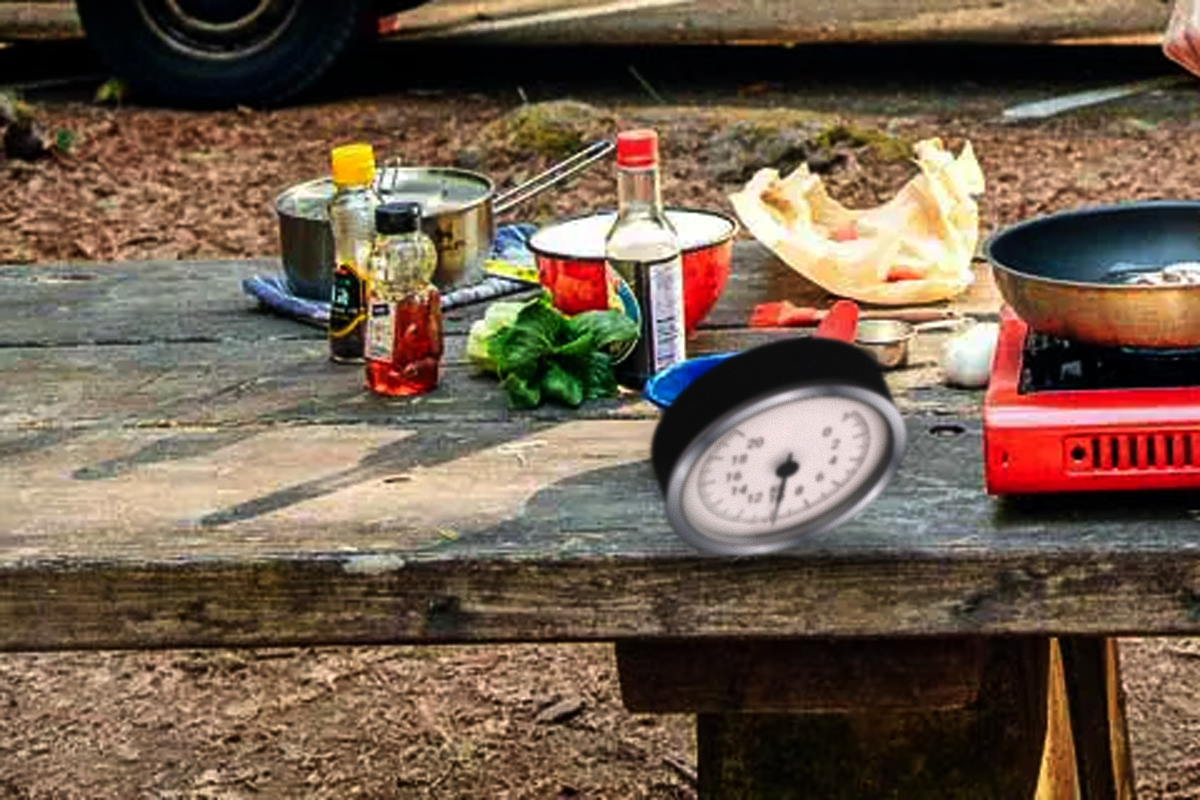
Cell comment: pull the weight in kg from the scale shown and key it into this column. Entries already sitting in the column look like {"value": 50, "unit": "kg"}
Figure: {"value": 10, "unit": "kg"}
